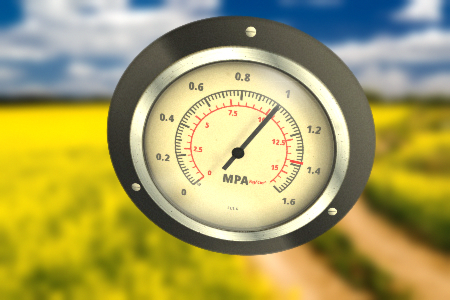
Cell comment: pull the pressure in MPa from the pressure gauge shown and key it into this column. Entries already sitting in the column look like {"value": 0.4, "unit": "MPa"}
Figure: {"value": 1, "unit": "MPa"}
